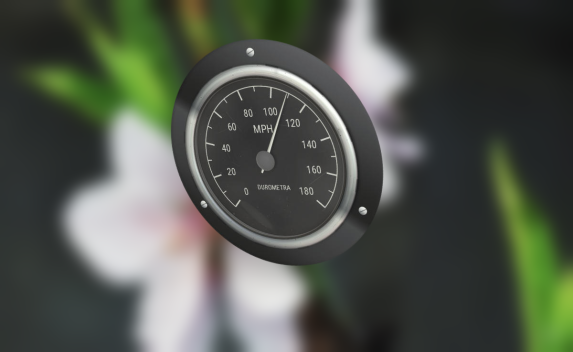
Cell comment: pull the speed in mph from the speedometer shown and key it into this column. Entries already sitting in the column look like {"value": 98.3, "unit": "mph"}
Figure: {"value": 110, "unit": "mph"}
